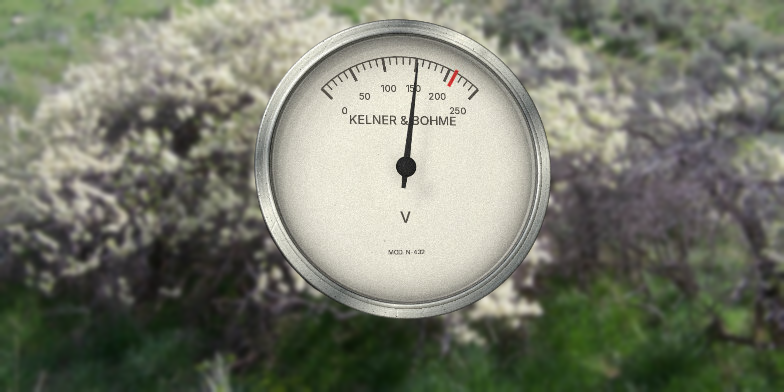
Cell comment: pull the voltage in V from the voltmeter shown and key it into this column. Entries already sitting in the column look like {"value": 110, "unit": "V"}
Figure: {"value": 150, "unit": "V"}
